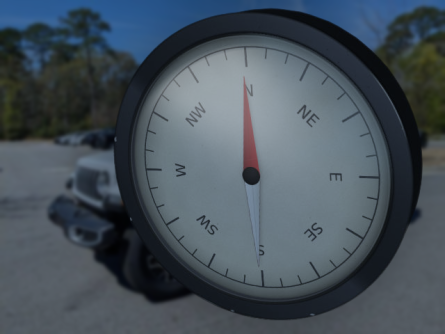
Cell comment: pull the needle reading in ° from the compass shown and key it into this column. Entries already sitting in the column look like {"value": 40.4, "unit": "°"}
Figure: {"value": 0, "unit": "°"}
